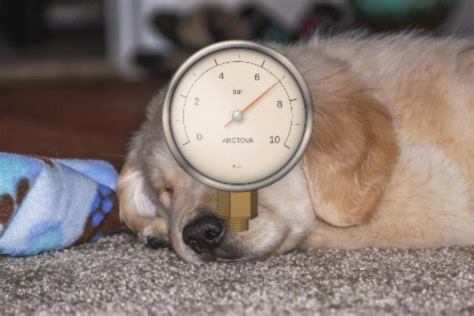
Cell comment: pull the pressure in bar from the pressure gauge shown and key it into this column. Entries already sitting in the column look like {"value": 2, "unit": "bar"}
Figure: {"value": 7, "unit": "bar"}
